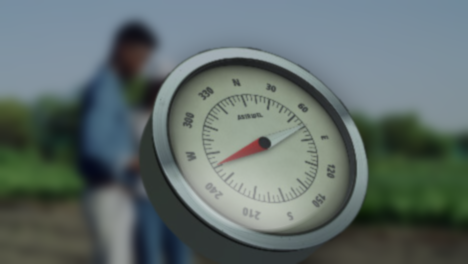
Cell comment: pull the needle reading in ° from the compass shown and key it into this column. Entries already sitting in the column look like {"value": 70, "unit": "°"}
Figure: {"value": 255, "unit": "°"}
